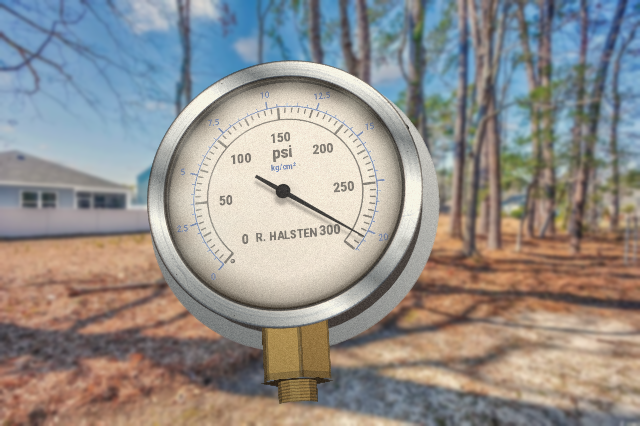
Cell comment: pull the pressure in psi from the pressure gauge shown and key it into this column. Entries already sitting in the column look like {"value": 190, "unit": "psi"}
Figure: {"value": 290, "unit": "psi"}
